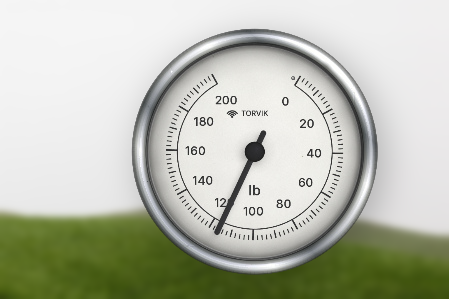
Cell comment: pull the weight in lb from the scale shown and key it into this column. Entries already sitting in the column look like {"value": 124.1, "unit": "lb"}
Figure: {"value": 116, "unit": "lb"}
